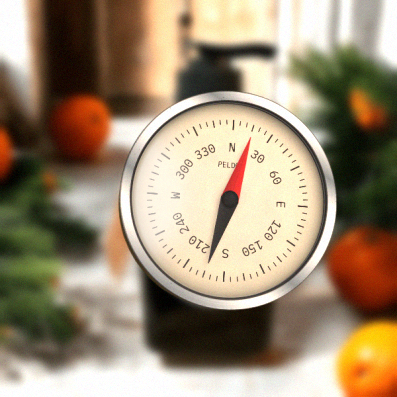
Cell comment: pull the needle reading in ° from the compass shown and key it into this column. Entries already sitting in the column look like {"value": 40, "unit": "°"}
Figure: {"value": 15, "unit": "°"}
